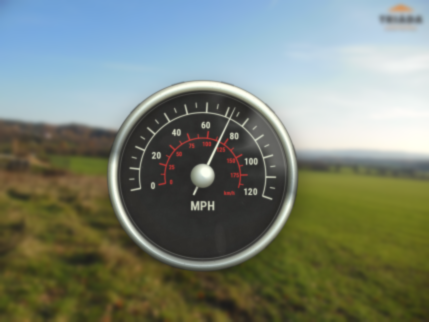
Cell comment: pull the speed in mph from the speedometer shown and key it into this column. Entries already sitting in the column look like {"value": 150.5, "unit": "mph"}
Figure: {"value": 72.5, "unit": "mph"}
